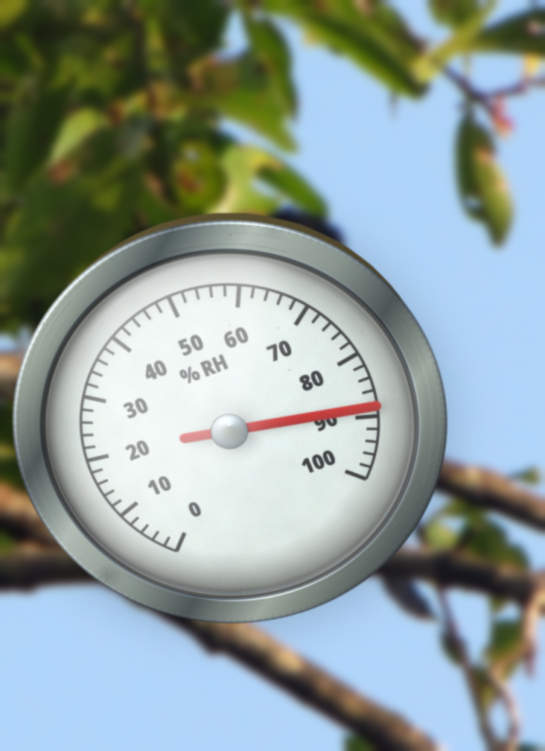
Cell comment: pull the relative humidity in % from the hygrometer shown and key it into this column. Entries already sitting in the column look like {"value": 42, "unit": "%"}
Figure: {"value": 88, "unit": "%"}
